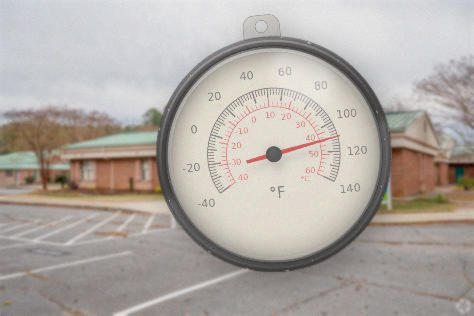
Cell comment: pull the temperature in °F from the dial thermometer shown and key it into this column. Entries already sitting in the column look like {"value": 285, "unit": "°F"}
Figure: {"value": 110, "unit": "°F"}
